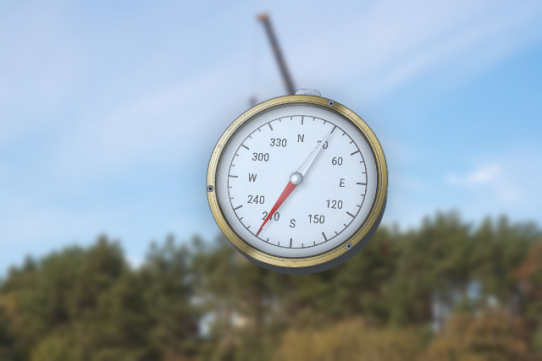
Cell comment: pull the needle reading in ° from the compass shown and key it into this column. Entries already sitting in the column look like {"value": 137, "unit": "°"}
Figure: {"value": 210, "unit": "°"}
